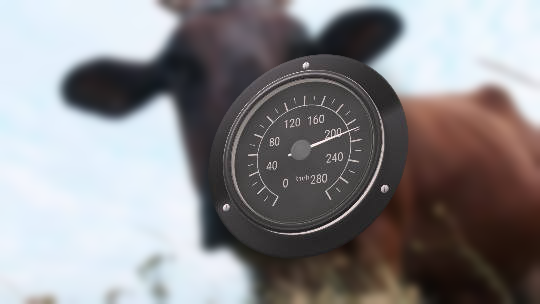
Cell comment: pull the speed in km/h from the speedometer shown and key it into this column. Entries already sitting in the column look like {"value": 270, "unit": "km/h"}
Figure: {"value": 210, "unit": "km/h"}
